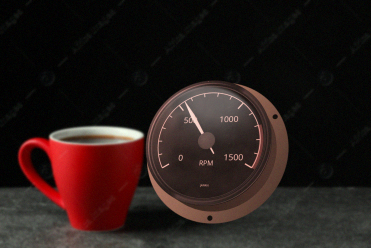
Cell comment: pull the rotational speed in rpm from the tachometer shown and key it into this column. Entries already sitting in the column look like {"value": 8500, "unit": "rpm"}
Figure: {"value": 550, "unit": "rpm"}
